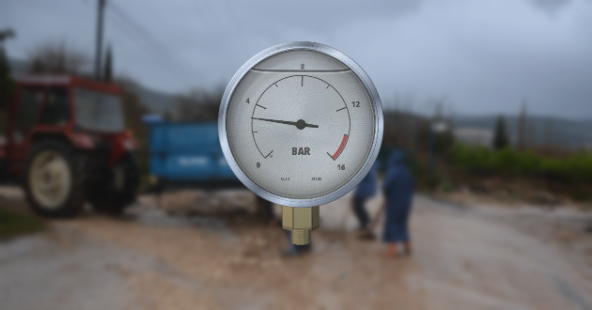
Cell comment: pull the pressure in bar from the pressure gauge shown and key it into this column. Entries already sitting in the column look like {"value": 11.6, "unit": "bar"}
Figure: {"value": 3, "unit": "bar"}
